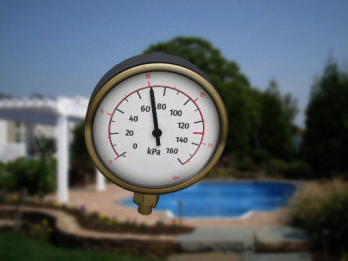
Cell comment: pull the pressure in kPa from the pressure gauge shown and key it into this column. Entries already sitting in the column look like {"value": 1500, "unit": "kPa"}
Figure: {"value": 70, "unit": "kPa"}
